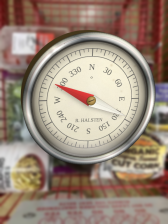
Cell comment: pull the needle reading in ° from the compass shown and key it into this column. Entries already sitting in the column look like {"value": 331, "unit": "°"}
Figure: {"value": 295, "unit": "°"}
